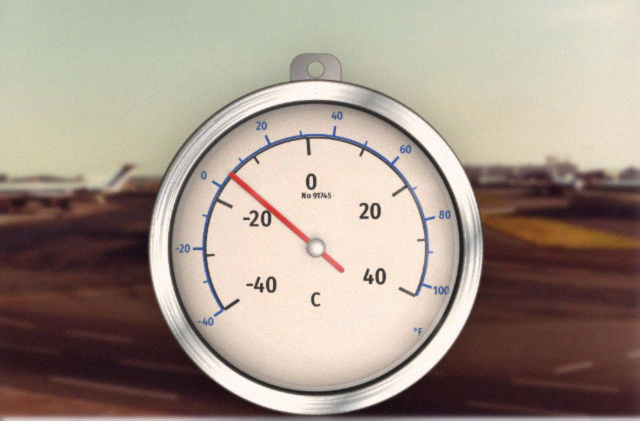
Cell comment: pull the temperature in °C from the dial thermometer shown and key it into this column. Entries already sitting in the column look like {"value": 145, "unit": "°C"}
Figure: {"value": -15, "unit": "°C"}
